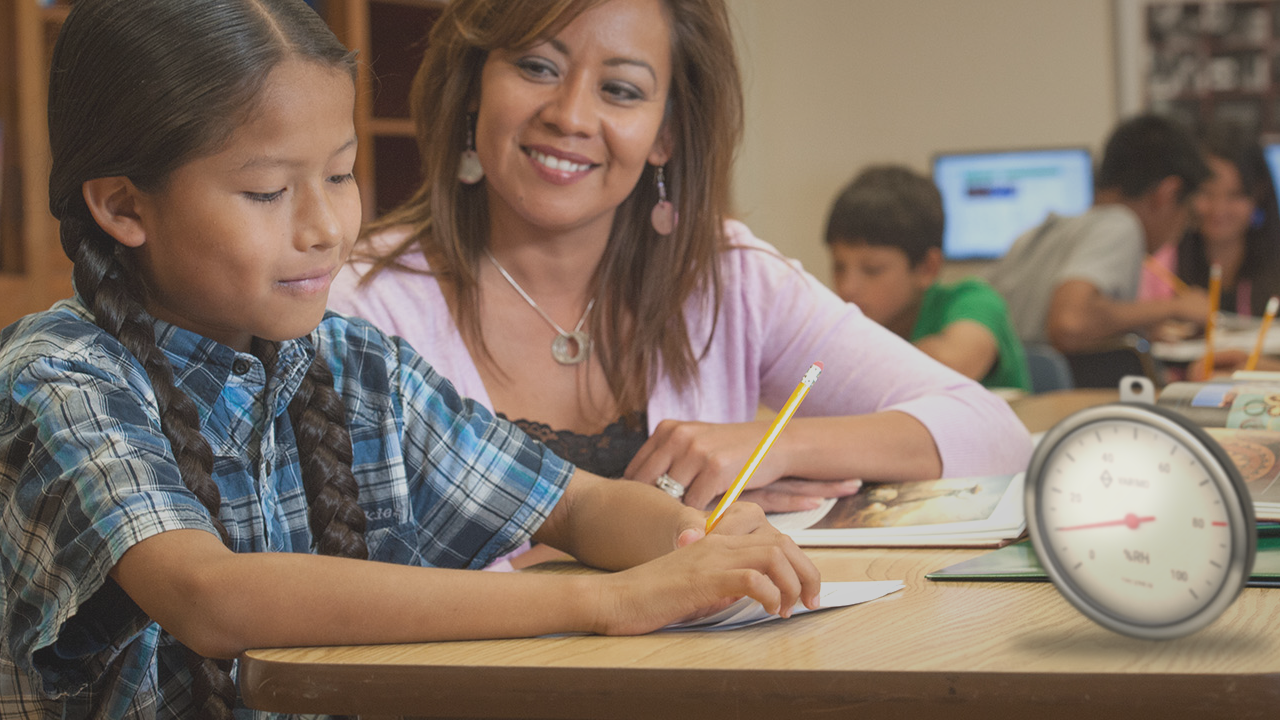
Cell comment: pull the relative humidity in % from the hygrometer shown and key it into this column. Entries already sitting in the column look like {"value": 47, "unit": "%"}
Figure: {"value": 10, "unit": "%"}
